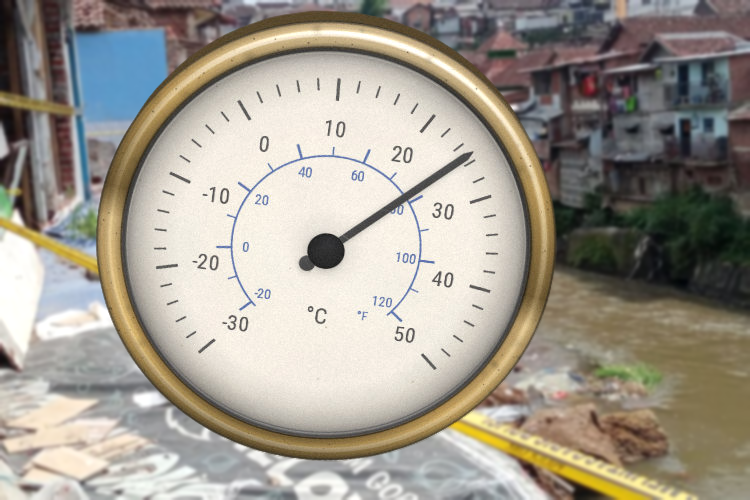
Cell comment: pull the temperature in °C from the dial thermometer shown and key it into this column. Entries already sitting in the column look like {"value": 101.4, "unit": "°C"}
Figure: {"value": 25, "unit": "°C"}
